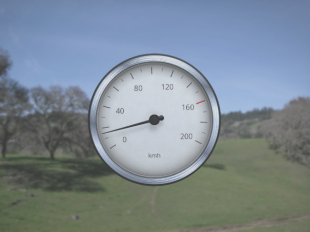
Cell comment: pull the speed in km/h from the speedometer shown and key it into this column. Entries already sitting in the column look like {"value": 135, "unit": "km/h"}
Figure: {"value": 15, "unit": "km/h"}
